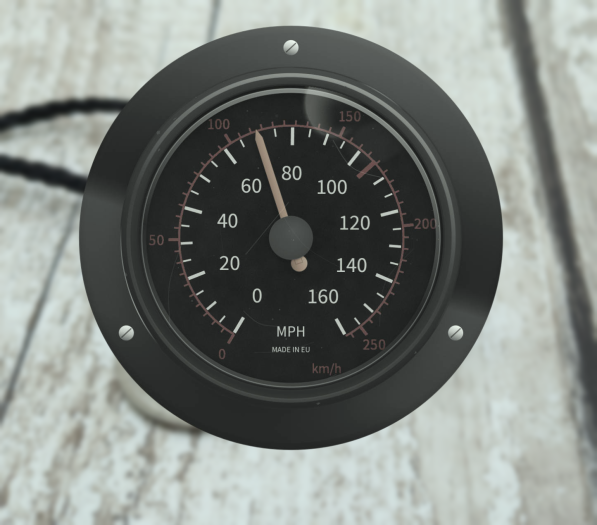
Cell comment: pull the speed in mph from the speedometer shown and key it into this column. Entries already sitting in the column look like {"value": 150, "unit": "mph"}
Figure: {"value": 70, "unit": "mph"}
